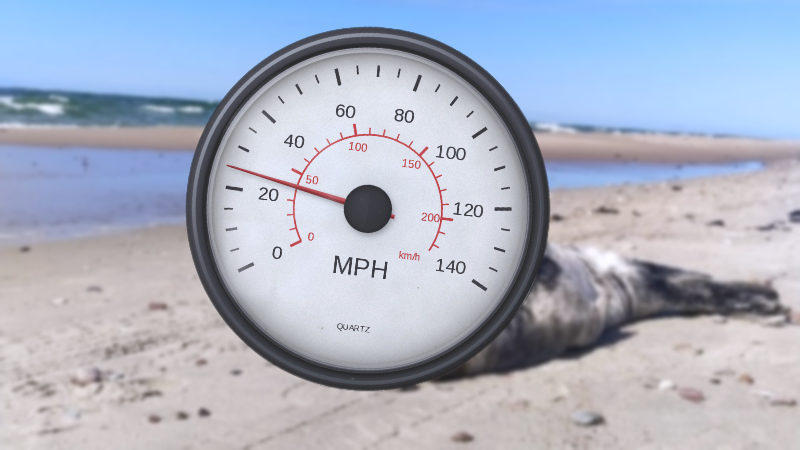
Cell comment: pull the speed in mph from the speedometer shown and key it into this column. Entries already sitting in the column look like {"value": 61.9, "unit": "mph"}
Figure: {"value": 25, "unit": "mph"}
